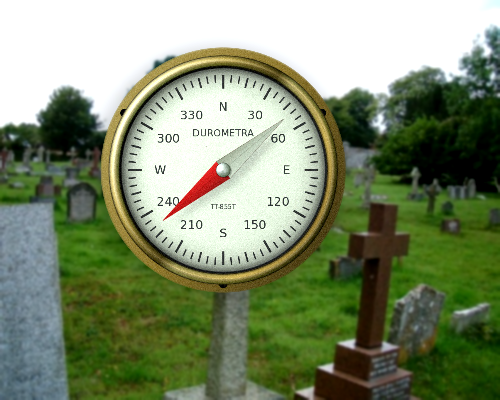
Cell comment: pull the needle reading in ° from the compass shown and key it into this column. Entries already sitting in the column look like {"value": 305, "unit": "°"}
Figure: {"value": 230, "unit": "°"}
